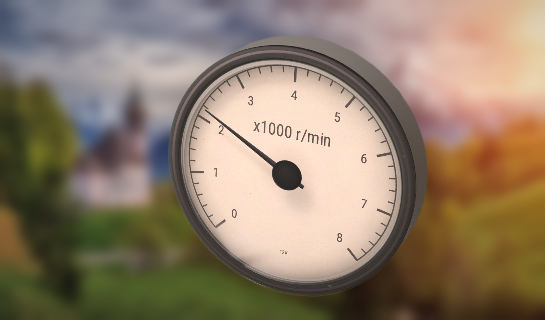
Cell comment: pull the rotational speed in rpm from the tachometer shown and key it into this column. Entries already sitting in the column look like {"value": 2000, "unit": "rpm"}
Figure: {"value": 2200, "unit": "rpm"}
